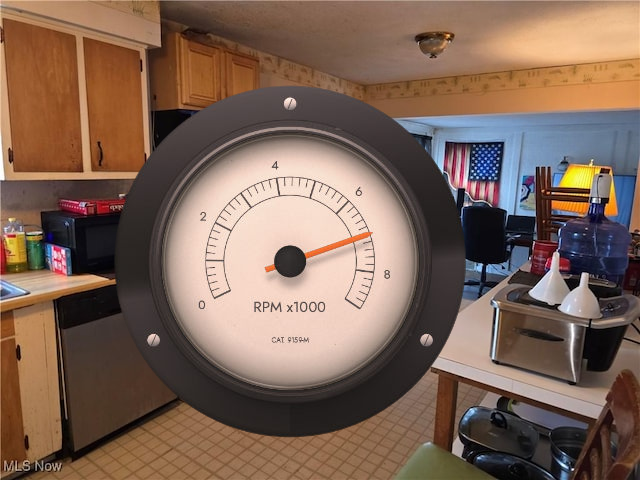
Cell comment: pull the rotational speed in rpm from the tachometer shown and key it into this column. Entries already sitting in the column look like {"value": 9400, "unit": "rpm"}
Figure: {"value": 7000, "unit": "rpm"}
